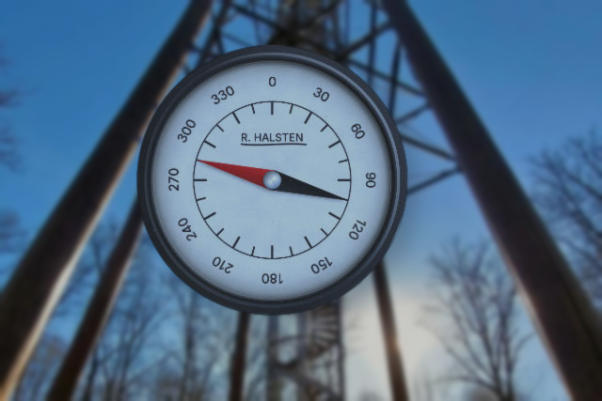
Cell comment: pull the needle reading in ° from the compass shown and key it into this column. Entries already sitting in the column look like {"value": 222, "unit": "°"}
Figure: {"value": 285, "unit": "°"}
